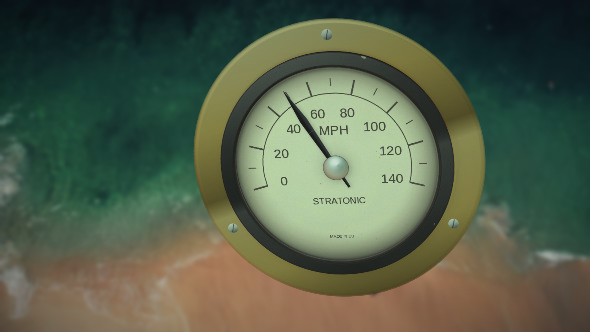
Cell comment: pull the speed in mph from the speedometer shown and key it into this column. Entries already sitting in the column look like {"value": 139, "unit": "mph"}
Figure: {"value": 50, "unit": "mph"}
